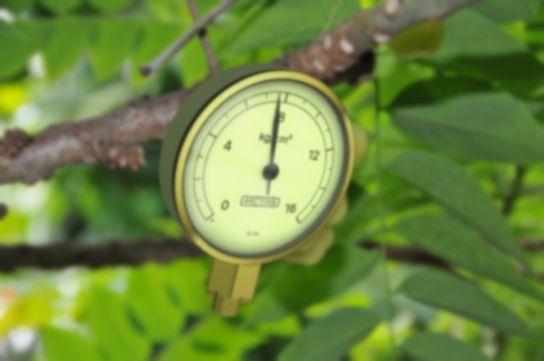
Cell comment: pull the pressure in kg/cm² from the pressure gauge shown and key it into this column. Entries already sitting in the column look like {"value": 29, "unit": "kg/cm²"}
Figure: {"value": 7.5, "unit": "kg/cm²"}
